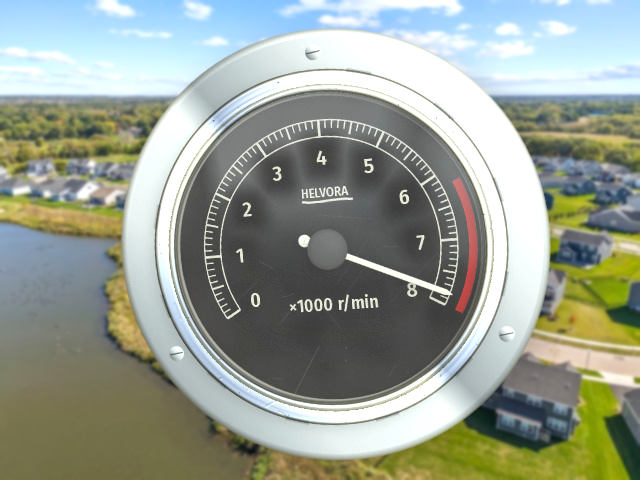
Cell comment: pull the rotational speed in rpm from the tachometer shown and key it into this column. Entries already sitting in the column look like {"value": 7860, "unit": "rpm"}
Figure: {"value": 7800, "unit": "rpm"}
